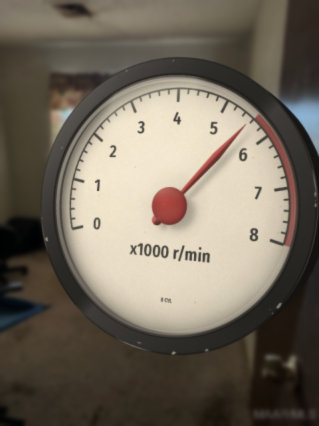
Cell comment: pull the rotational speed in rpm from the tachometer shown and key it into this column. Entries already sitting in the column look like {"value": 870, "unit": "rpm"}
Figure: {"value": 5600, "unit": "rpm"}
